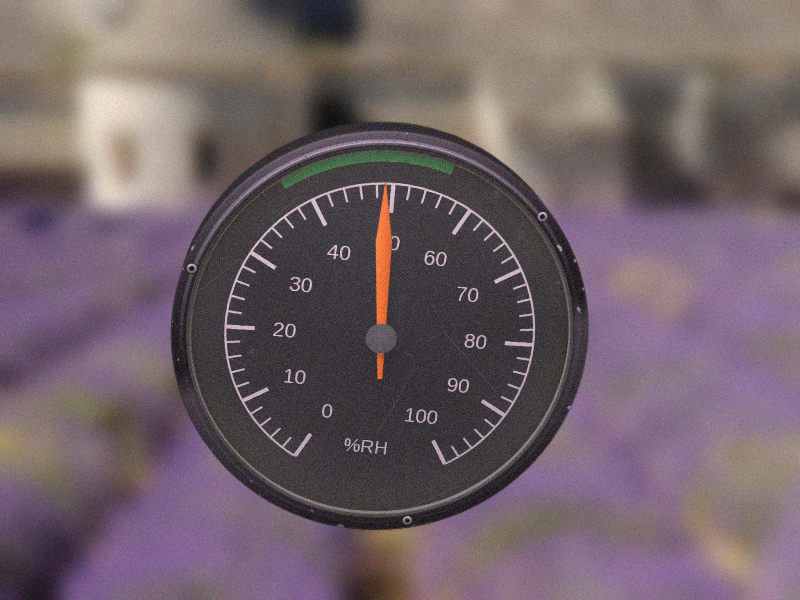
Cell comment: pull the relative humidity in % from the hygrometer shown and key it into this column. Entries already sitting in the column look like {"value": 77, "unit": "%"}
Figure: {"value": 49, "unit": "%"}
